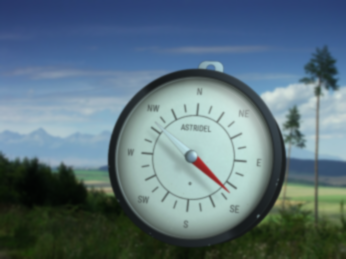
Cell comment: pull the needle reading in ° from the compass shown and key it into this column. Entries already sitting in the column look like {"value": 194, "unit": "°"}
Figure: {"value": 127.5, "unit": "°"}
